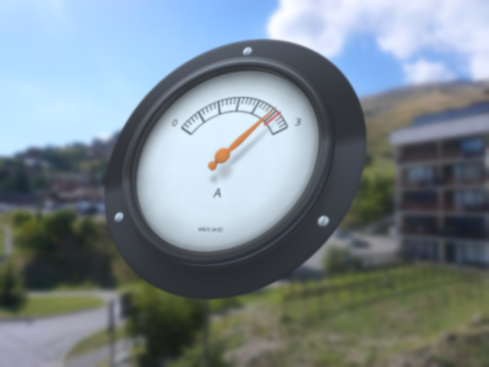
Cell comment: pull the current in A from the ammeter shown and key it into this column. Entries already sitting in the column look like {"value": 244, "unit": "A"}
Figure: {"value": 2.5, "unit": "A"}
